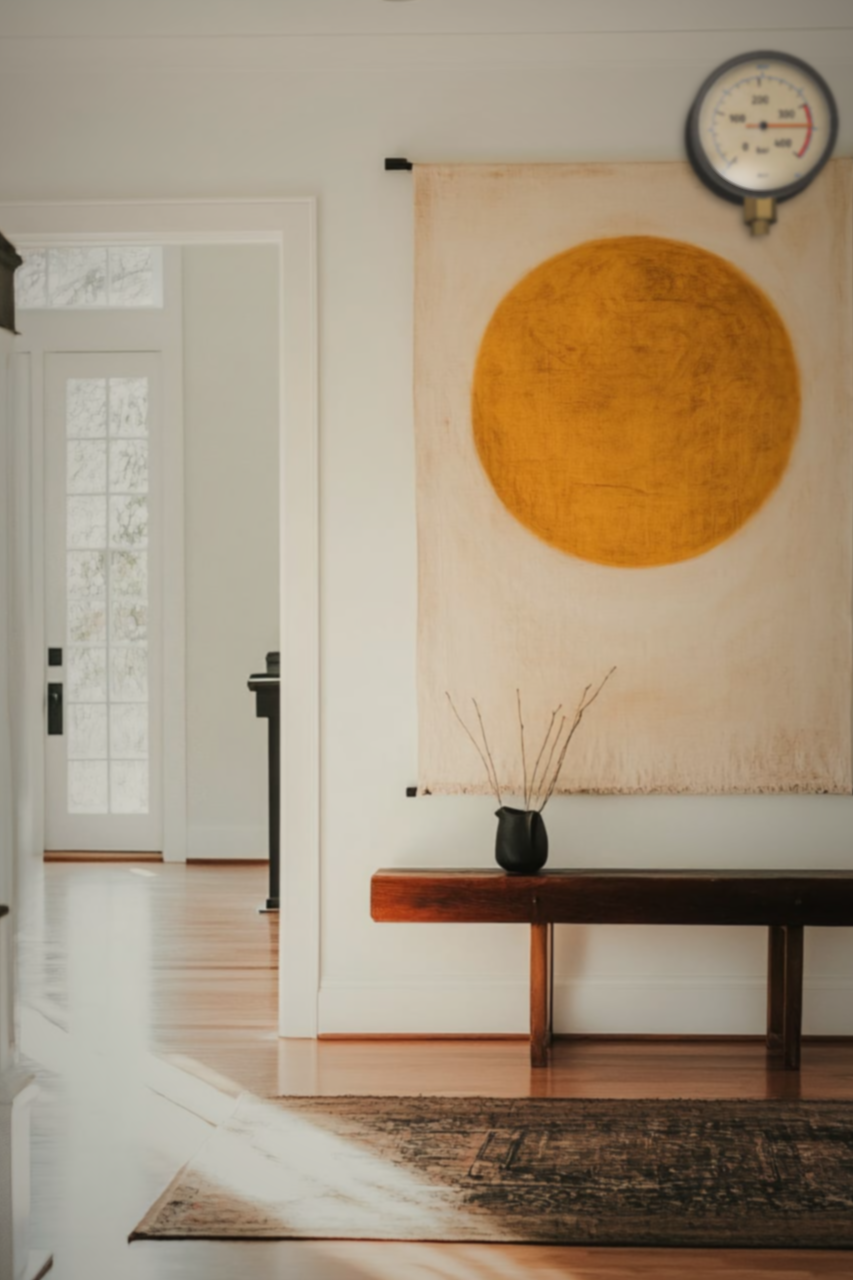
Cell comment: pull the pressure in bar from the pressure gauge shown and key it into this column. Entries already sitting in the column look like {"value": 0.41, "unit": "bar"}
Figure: {"value": 340, "unit": "bar"}
